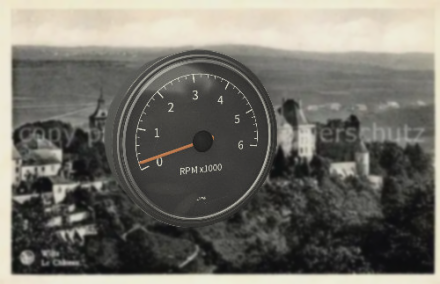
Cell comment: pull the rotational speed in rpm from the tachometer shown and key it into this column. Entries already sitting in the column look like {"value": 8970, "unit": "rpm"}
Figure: {"value": 200, "unit": "rpm"}
